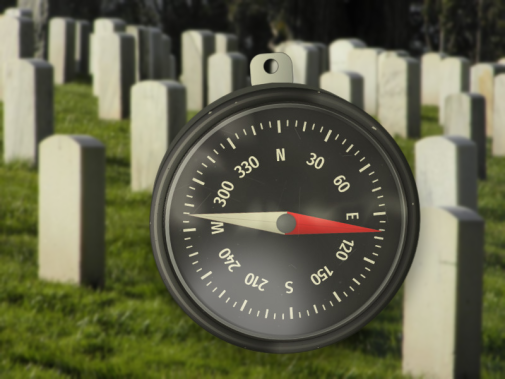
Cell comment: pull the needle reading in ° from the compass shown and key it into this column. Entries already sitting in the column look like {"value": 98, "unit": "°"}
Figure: {"value": 100, "unit": "°"}
